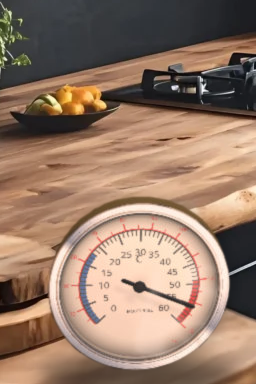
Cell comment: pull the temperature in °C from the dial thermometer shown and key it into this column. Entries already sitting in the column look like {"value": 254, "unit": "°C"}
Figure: {"value": 55, "unit": "°C"}
